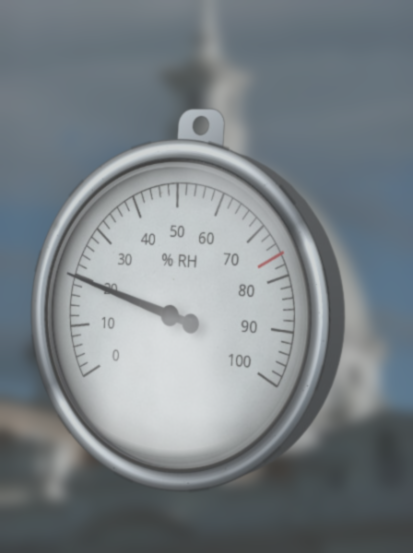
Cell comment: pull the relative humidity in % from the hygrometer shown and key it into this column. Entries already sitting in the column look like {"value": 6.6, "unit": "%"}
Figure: {"value": 20, "unit": "%"}
